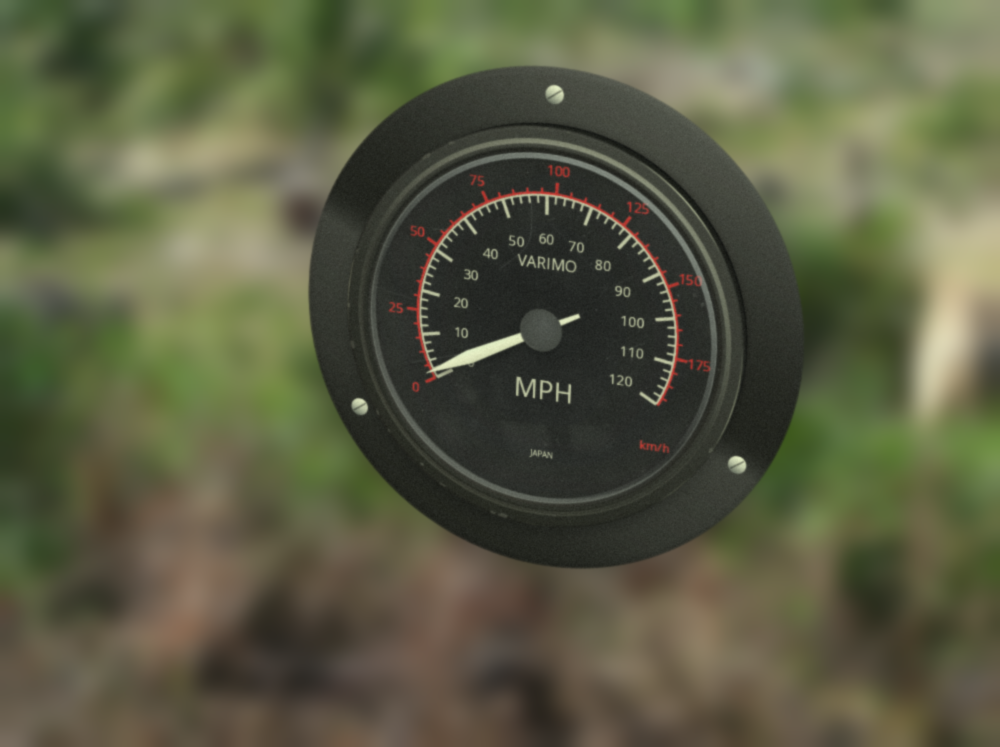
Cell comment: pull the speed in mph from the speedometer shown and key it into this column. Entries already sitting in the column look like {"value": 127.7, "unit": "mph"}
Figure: {"value": 2, "unit": "mph"}
